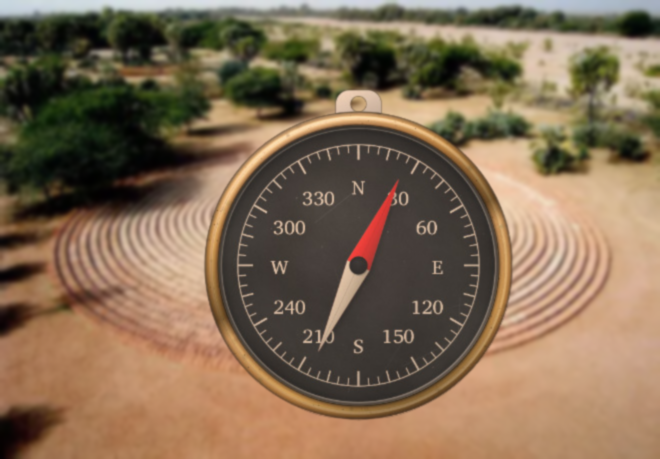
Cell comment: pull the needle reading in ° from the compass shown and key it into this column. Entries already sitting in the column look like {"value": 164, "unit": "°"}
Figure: {"value": 25, "unit": "°"}
